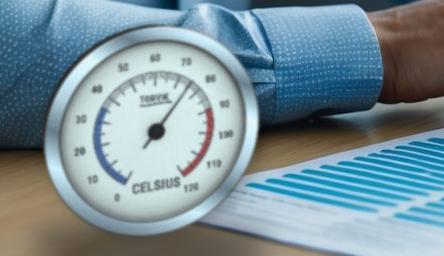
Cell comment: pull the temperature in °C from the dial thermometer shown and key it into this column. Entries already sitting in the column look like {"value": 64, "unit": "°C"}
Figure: {"value": 75, "unit": "°C"}
